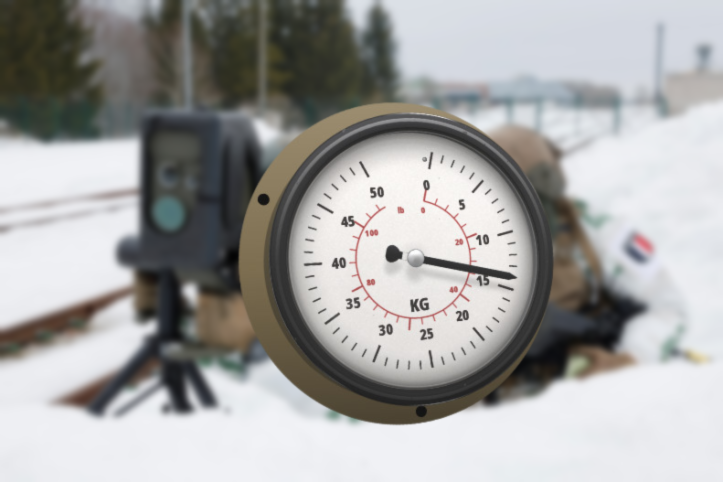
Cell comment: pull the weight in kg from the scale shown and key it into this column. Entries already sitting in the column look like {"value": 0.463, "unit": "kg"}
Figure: {"value": 14, "unit": "kg"}
